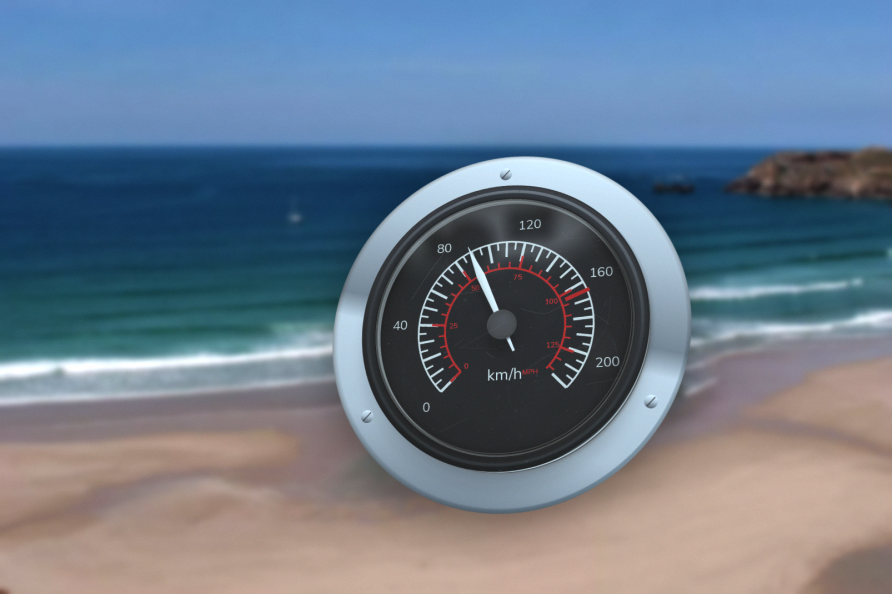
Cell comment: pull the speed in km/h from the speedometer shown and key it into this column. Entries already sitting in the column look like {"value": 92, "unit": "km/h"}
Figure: {"value": 90, "unit": "km/h"}
